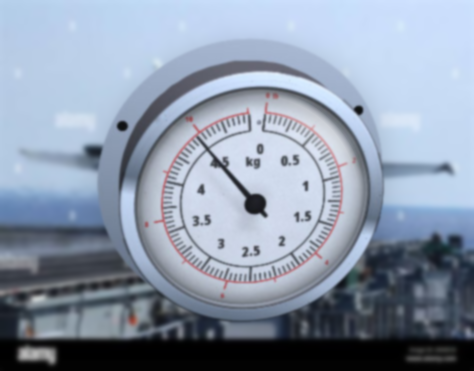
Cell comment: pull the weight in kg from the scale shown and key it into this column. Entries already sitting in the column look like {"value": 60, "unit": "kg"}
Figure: {"value": 4.5, "unit": "kg"}
